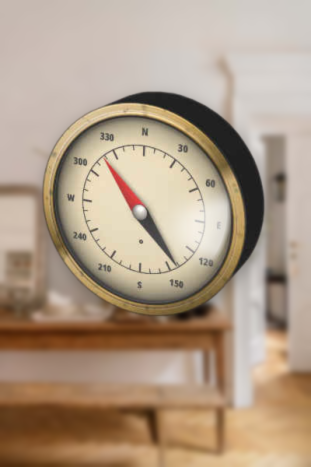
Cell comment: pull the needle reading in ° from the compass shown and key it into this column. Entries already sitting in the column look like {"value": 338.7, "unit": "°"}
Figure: {"value": 320, "unit": "°"}
